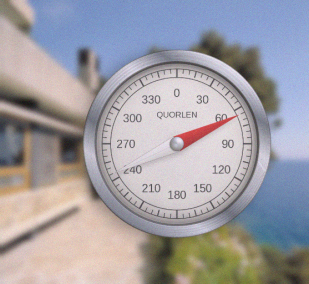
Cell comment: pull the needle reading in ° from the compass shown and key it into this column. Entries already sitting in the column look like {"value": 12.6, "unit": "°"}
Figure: {"value": 65, "unit": "°"}
